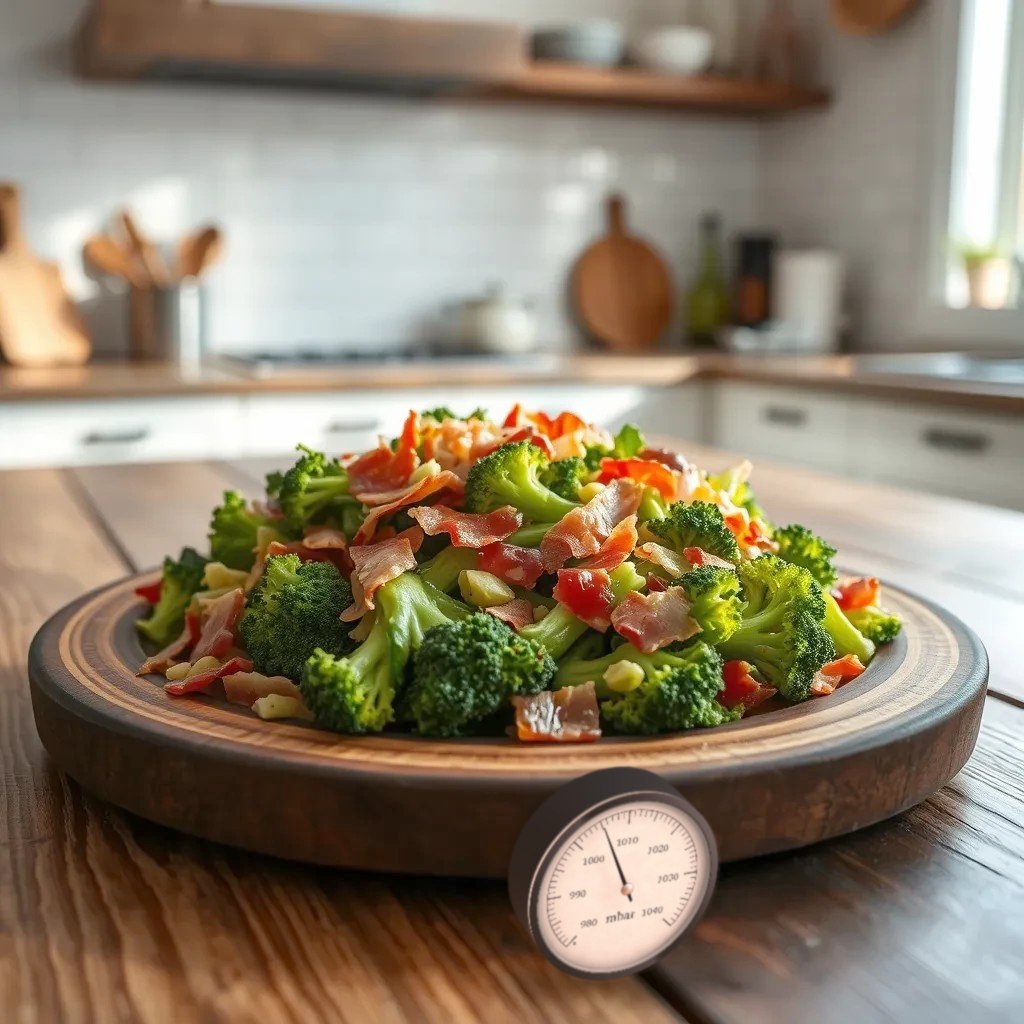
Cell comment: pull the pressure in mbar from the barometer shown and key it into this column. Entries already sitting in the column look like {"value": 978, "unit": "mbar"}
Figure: {"value": 1005, "unit": "mbar"}
